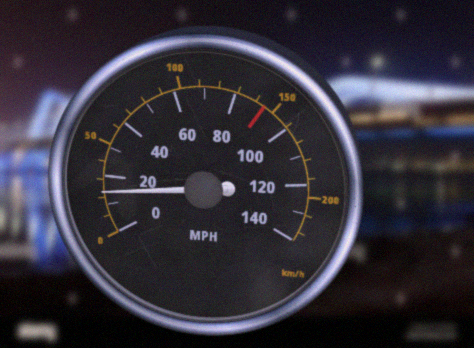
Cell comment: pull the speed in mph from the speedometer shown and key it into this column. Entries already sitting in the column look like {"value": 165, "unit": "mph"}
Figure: {"value": 15, "unit": "mph"}
